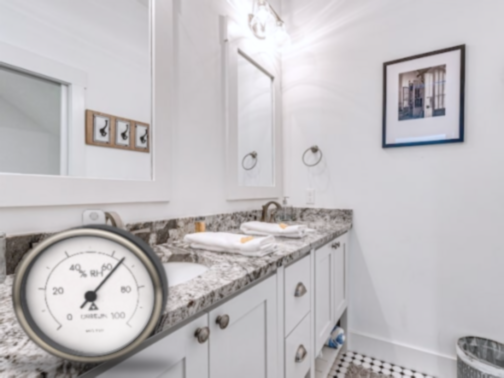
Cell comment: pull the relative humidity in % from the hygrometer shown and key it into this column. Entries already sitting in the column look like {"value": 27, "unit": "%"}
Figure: {"value": 65, "unit": "%"}
